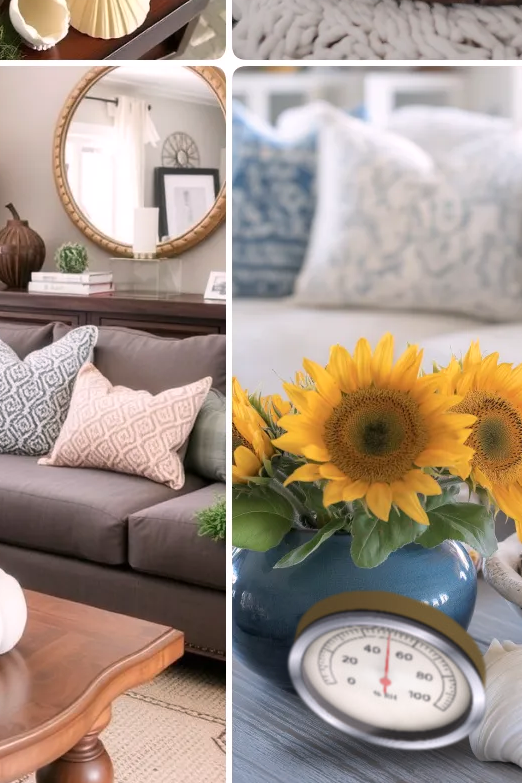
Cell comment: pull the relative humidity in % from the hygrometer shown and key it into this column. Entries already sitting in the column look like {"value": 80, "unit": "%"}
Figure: {"value": 50, "unit": "%"}
